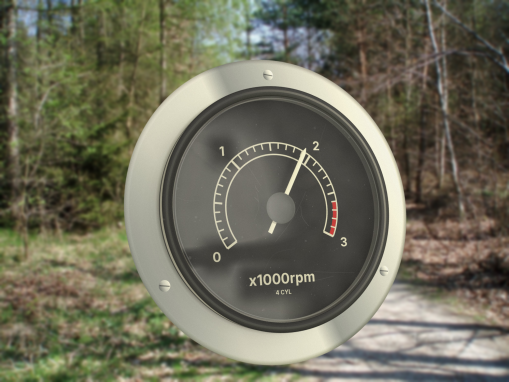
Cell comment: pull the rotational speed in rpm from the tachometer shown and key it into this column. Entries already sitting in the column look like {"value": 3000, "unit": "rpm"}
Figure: {"value": 1900, "unit": "rpm"}
